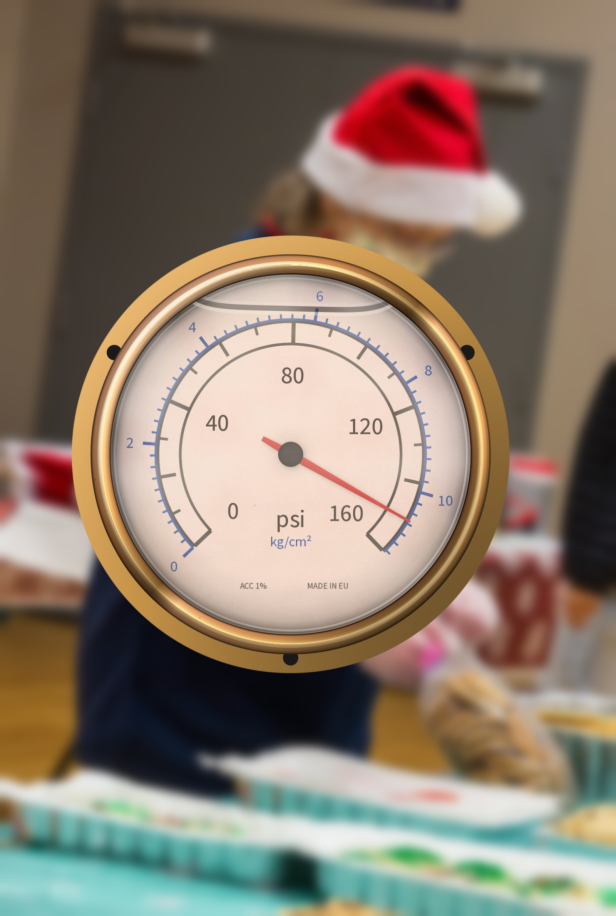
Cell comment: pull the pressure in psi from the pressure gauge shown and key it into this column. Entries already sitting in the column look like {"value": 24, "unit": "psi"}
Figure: {"value": 150, "unit": "psi"}
